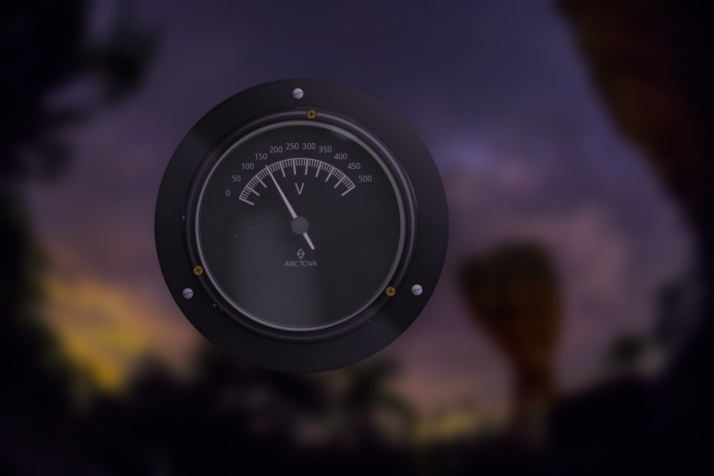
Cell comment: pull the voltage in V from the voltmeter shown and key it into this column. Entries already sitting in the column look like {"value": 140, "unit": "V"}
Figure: {"value": 150, "unit": "V"}
